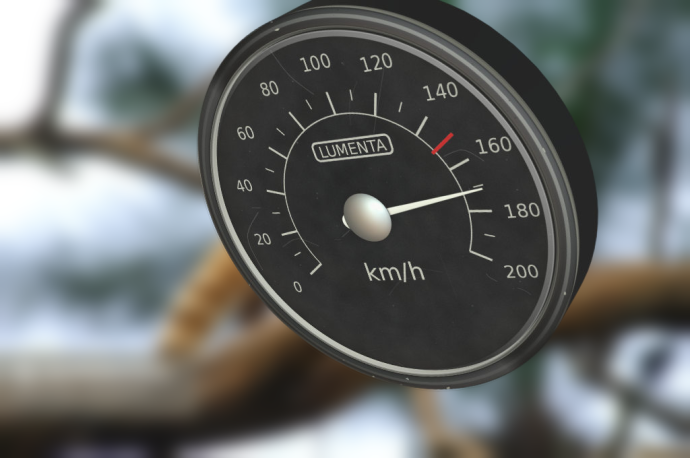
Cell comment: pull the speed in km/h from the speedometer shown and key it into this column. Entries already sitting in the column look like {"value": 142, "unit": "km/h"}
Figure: {"value": 170, "unit": "km/h"}
